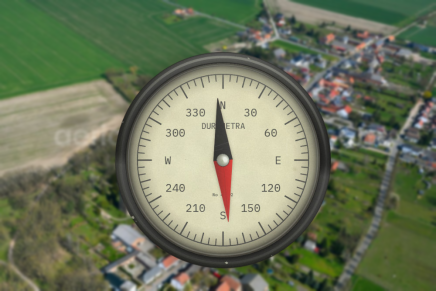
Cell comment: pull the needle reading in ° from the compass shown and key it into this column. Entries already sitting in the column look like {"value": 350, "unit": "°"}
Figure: {"value": 175, "unit": "°"}
